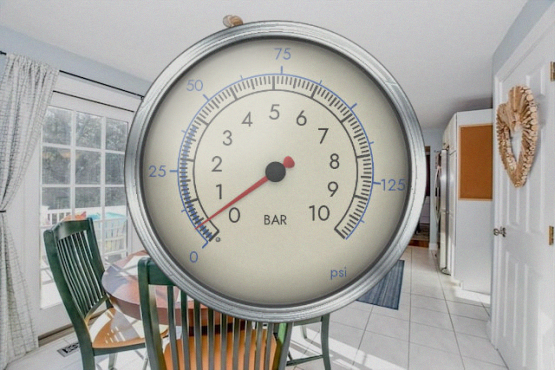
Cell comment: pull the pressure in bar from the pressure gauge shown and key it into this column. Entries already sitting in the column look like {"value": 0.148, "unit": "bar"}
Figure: {"value": 0.4, "unit": "bar"}
